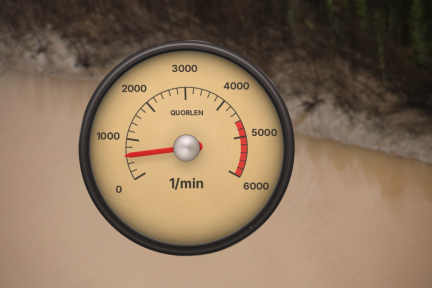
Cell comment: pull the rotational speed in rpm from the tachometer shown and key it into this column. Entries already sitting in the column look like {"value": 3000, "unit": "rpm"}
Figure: {"value": 600, "unit": "rpm"}
